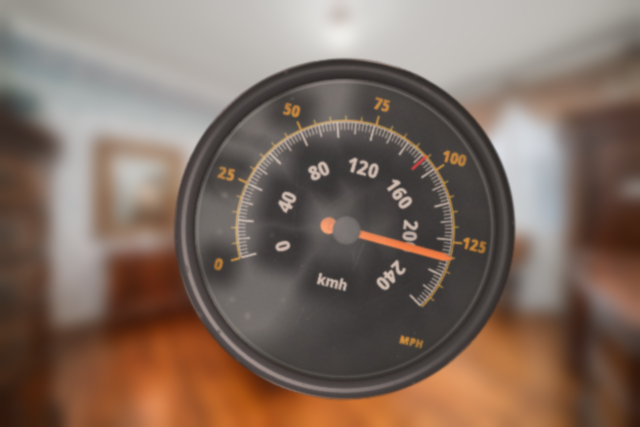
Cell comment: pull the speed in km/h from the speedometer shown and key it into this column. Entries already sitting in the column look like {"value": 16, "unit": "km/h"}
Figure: {"value": 210, "unit": "km/h"}
